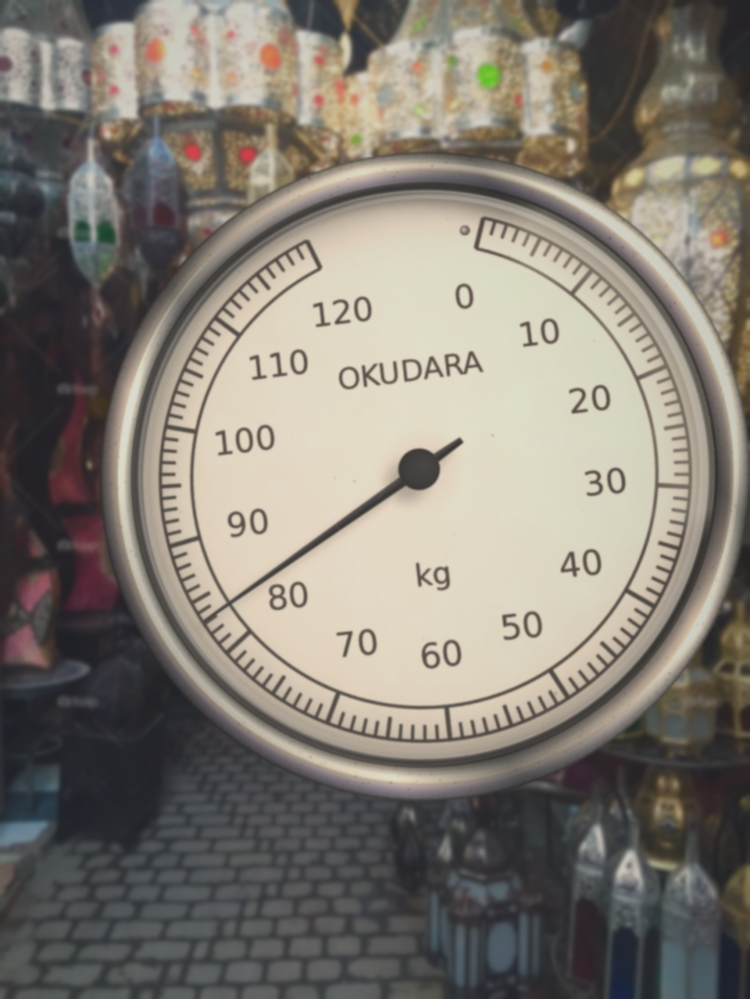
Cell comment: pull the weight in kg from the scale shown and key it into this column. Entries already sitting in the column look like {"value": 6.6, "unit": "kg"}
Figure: {"value": 83, "unit": "kg"}
